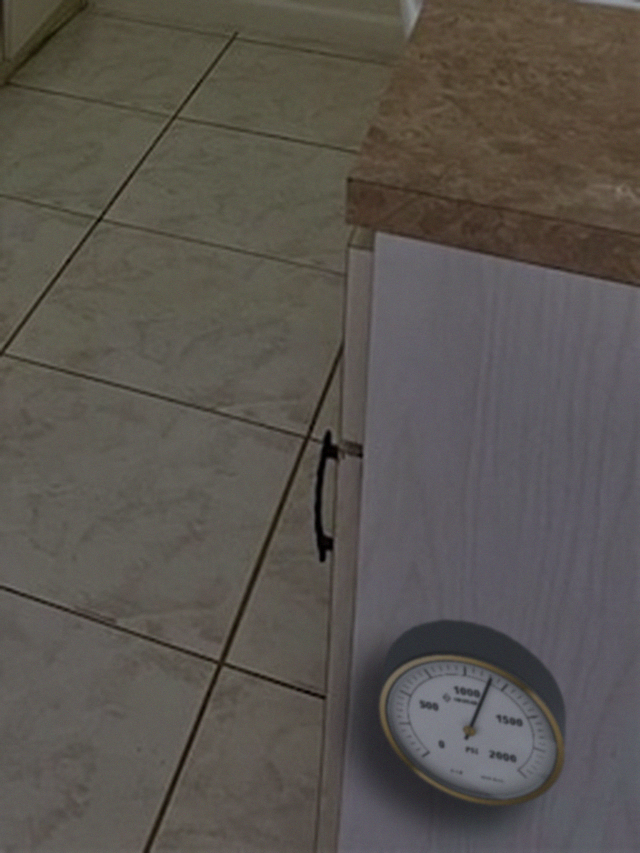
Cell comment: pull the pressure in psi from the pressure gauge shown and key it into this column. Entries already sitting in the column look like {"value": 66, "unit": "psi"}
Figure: {"value": 1150, "unit": "psi"}
